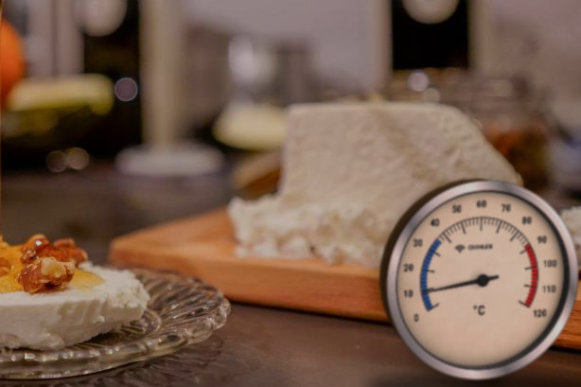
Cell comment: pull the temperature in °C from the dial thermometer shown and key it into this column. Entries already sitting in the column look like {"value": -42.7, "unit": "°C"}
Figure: {"value": 10, "unit": "°C"}
